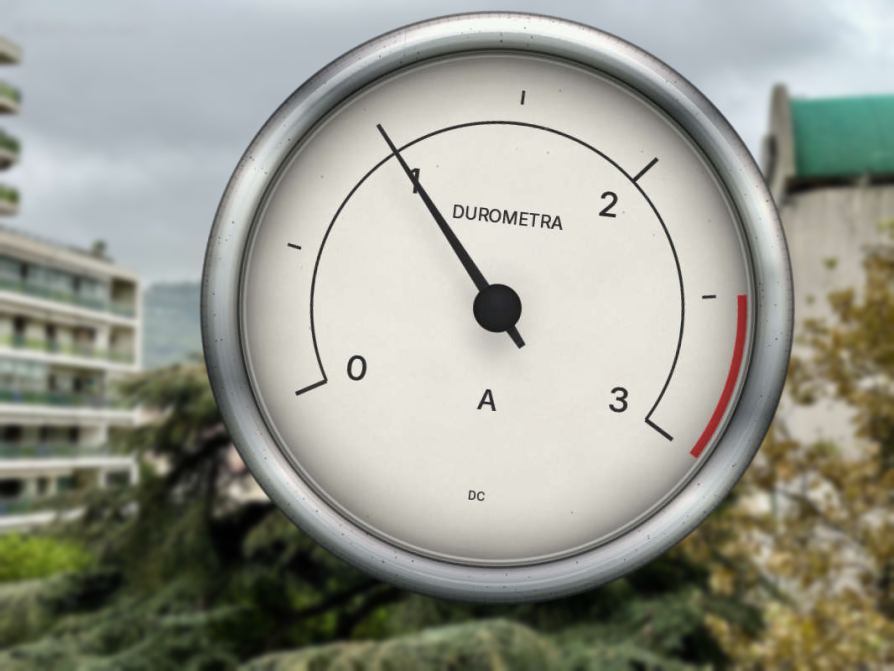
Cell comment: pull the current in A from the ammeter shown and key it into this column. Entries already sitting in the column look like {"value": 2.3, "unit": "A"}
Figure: {"value": 1, "unit": "A"}
